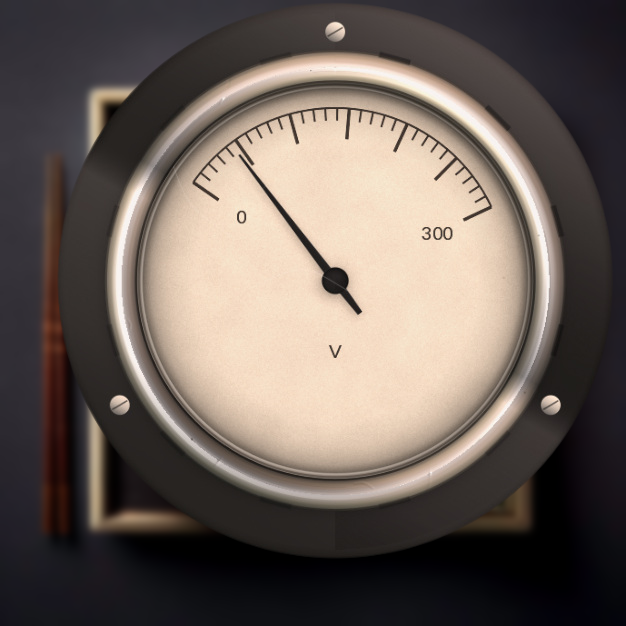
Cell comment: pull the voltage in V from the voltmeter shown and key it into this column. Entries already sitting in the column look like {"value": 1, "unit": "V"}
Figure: {"value": 45, "unit": "V"}
